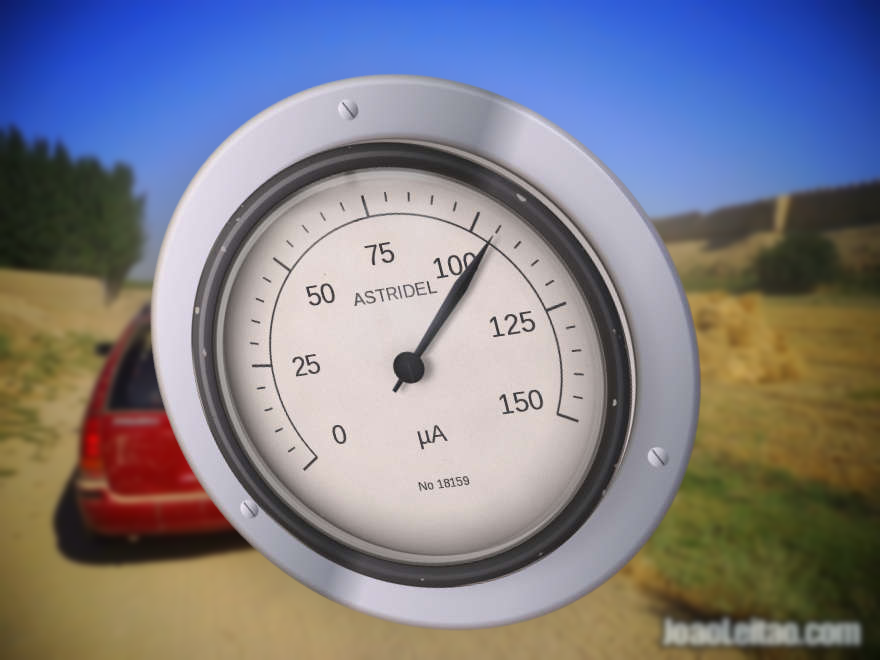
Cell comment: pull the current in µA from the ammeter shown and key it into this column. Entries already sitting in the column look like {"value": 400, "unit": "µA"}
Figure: {"value": 105, "unit": "µA"}
